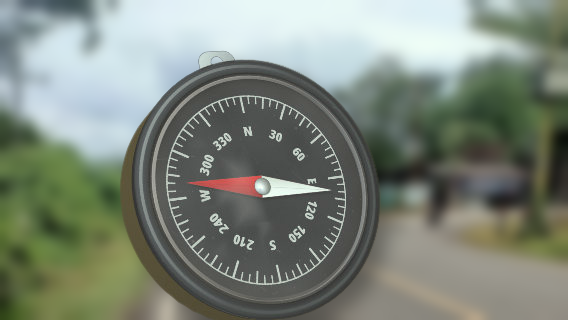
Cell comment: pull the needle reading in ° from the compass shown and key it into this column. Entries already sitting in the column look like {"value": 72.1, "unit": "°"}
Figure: {"value": 280, "unit": "°"}
